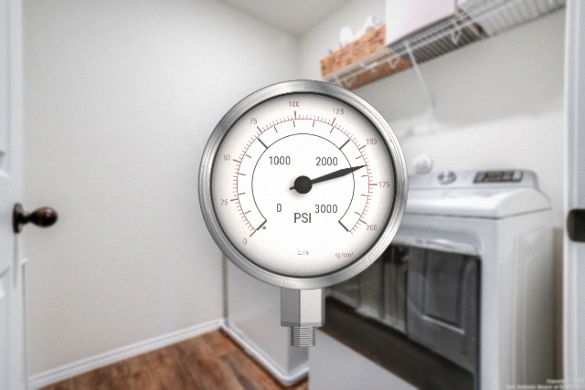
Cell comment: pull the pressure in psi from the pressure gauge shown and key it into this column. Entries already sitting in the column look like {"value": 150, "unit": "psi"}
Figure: {"value": 2300, "unit": "psi"}
